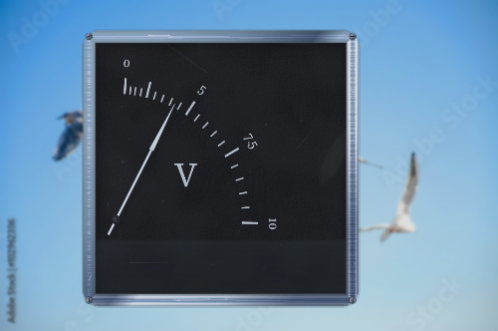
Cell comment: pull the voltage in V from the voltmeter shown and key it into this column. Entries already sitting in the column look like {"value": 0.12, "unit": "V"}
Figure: {"value": 4.25, "unit": "V"}
